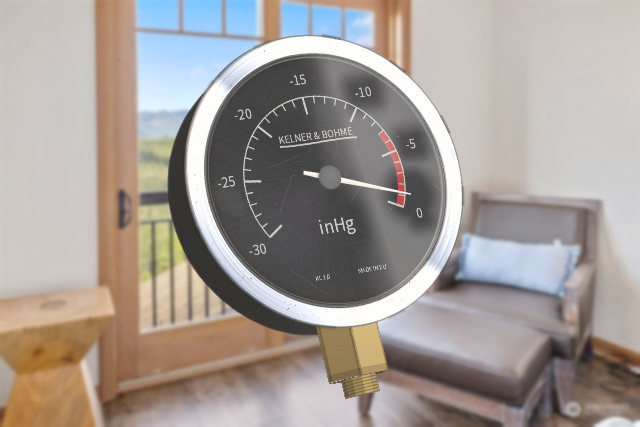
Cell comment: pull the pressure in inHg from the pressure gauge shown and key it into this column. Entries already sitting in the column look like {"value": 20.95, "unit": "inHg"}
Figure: {"value": -1, "unit": "inHg"}
